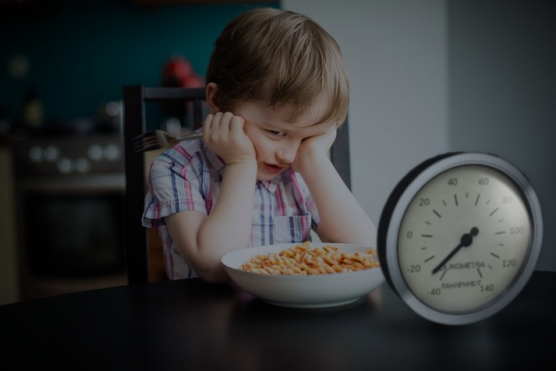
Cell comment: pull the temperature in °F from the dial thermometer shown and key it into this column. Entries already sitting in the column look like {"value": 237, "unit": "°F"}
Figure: {"value": -30, "unit": "°F"}
